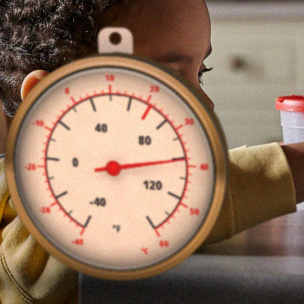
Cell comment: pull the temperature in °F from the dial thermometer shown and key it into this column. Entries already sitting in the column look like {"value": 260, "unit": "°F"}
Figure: {"value": 100, "unit": "°F"}
